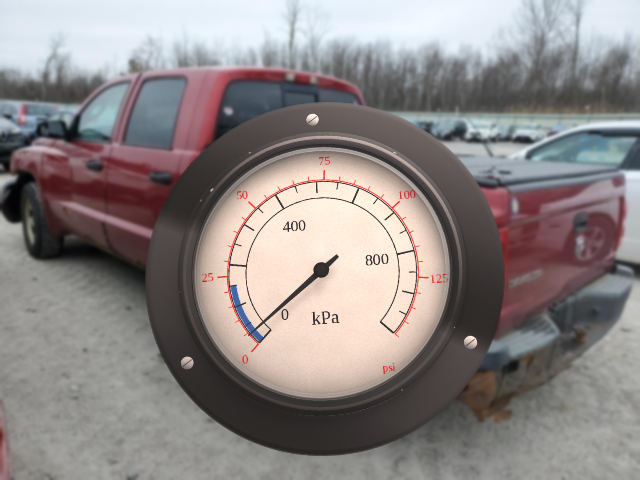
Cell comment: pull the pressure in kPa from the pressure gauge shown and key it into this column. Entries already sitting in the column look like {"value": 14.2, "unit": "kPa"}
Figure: {"value": 25, "unit": "kPa"}
